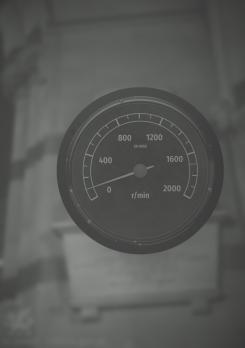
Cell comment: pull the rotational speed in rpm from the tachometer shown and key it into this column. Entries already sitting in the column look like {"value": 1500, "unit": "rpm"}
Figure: {"value": 100, "unit": "rpm"}
